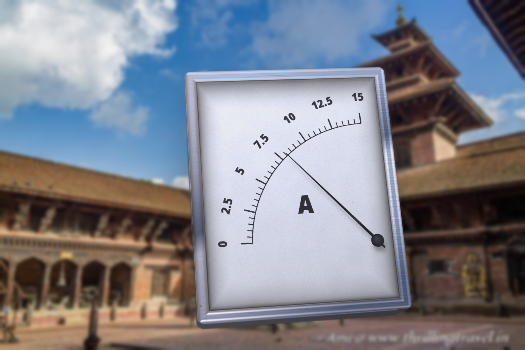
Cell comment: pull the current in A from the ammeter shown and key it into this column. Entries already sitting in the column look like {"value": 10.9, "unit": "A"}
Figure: {"value": 8, "unit": "A"}
